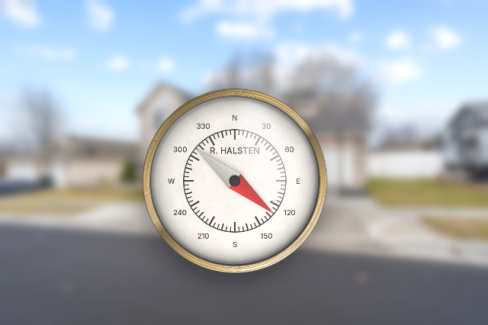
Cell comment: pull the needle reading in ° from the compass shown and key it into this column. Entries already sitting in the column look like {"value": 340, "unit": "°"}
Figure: {"value": 130, "unit": "°"}
